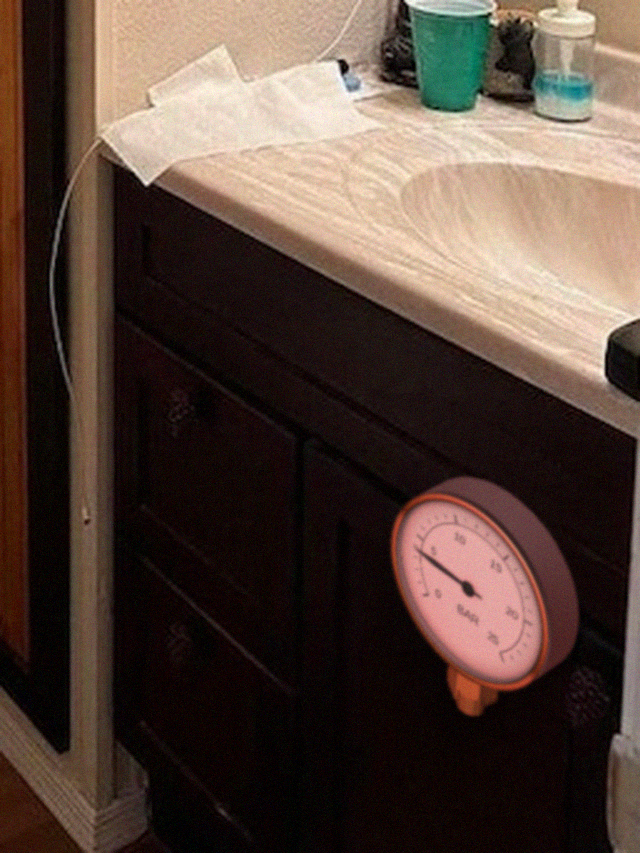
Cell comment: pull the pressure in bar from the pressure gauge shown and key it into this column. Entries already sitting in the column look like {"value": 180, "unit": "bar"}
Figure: {"value": 4, "unit": "bar"}
